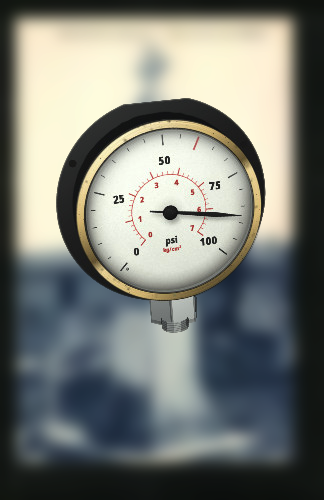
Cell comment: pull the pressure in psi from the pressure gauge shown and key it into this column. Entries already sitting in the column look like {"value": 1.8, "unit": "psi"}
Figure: {"value": 87.5, "unit": "psi"}
